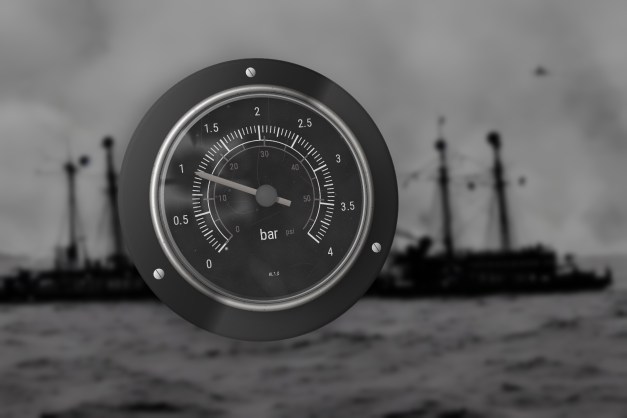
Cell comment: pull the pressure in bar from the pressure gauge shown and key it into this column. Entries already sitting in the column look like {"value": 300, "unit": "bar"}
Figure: {"value": 1, "unit": "bar"}
